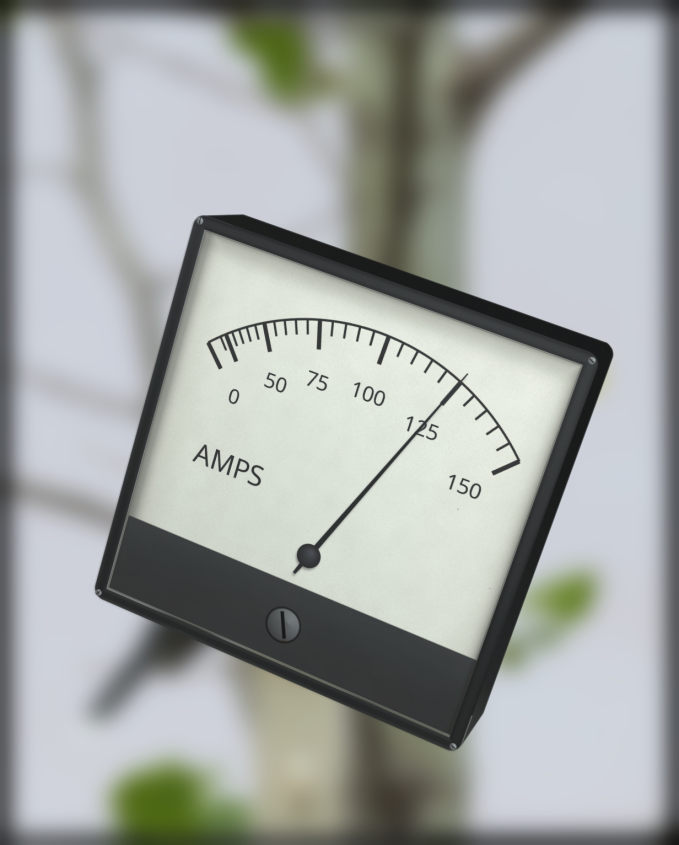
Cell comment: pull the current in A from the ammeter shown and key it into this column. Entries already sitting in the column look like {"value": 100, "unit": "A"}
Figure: {"value": 125, "unit": "A"}
